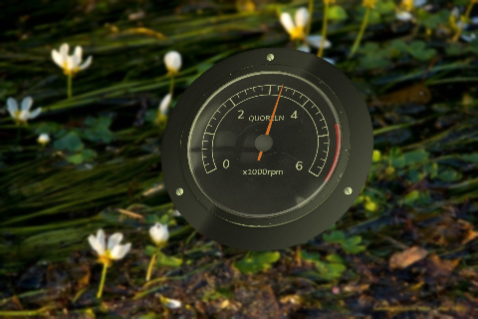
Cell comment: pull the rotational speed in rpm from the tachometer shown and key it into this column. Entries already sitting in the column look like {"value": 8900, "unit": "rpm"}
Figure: {"value": 3300, "unit": "rpm"}
